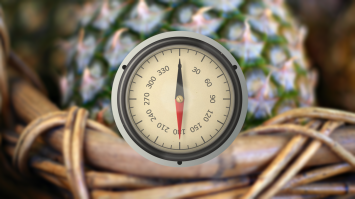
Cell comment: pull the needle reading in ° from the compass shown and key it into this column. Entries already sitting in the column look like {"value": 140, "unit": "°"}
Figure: {"value": 180, "unit": "°"}
